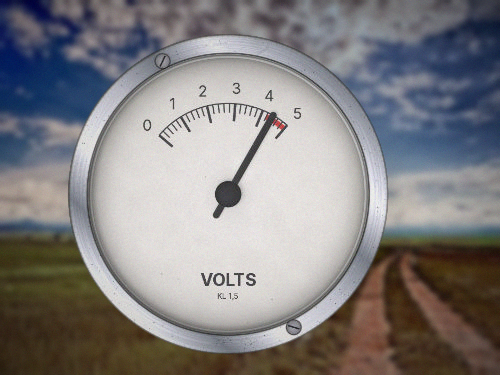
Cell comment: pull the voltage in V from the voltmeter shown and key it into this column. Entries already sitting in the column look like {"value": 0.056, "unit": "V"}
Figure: {"value": 4.4, "unit": "V"}
